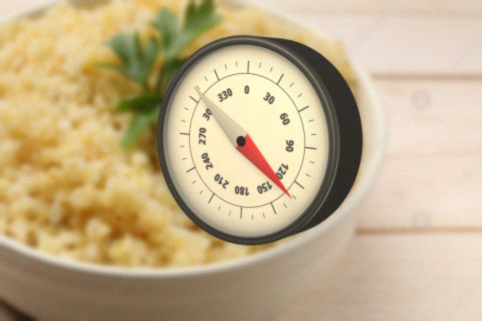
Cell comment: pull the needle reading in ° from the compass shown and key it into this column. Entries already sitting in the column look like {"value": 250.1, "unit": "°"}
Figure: {"value": 130, "unit": "°"}
